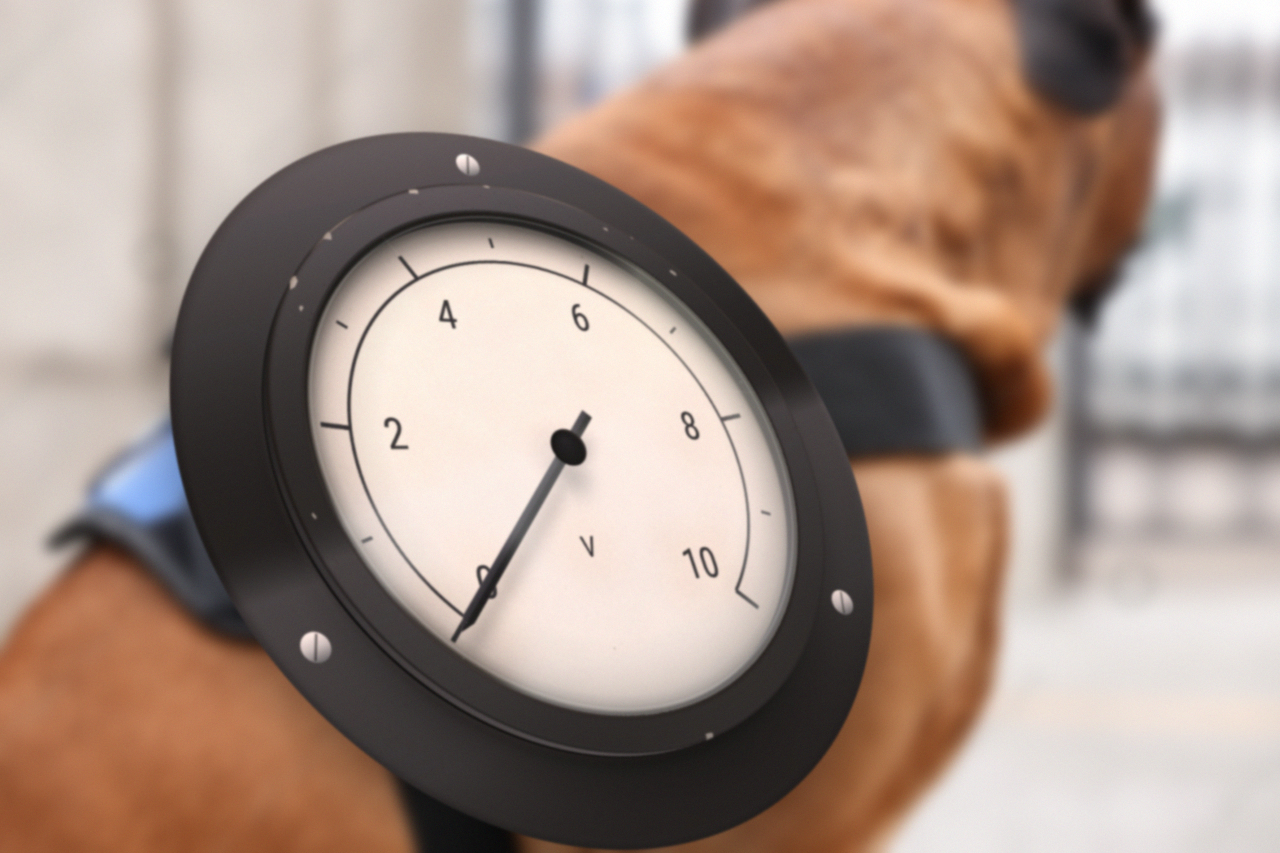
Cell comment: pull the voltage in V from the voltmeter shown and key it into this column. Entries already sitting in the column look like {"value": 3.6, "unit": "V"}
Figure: {"value": 0, "unit": "V"}
